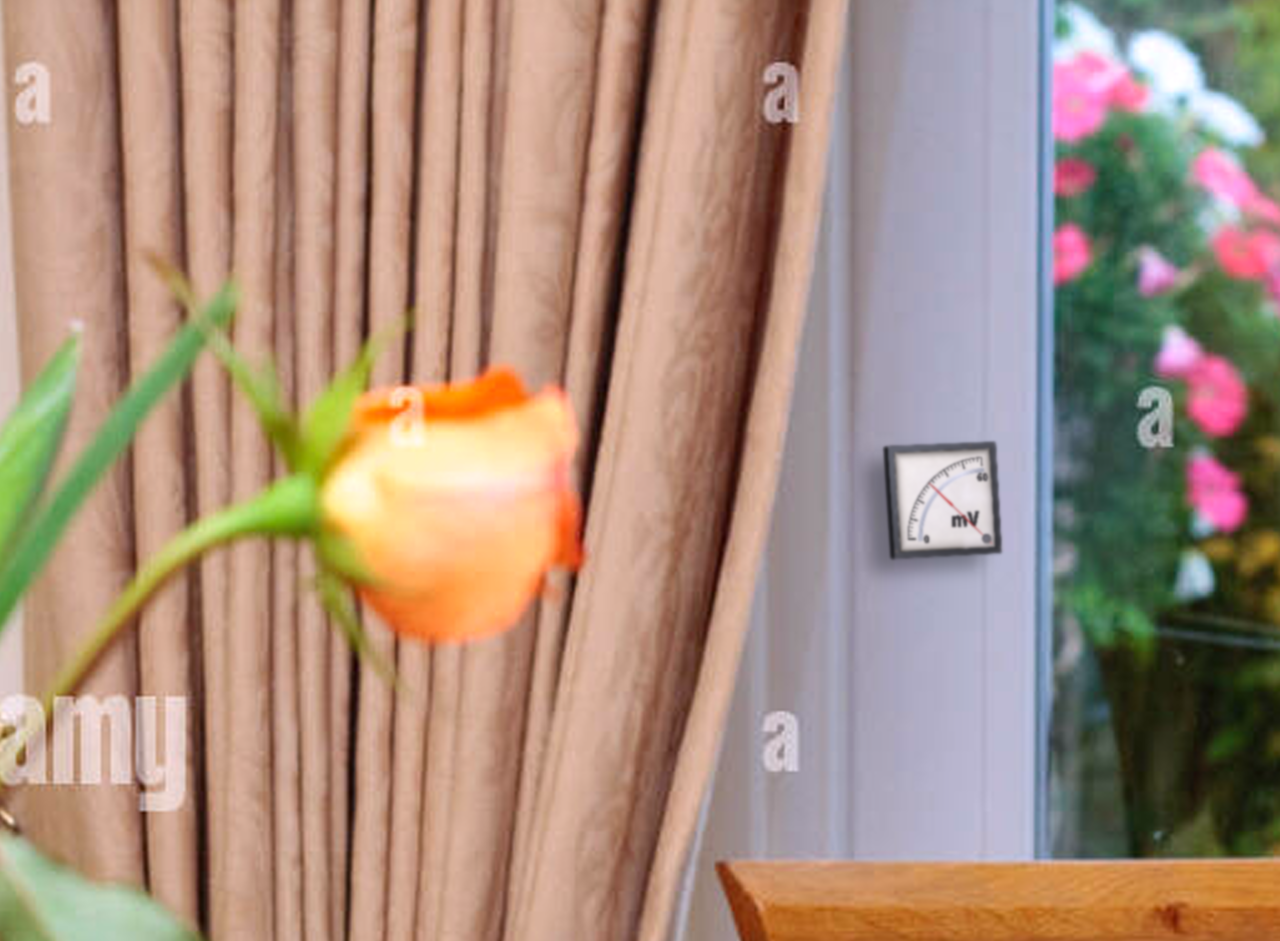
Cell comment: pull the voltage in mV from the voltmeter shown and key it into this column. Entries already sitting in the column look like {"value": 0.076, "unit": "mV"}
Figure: {"value": 30, "unit": "mV"}
